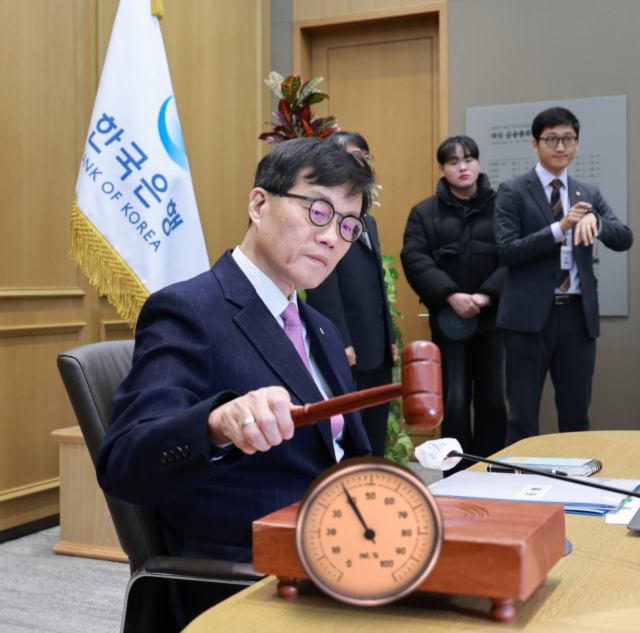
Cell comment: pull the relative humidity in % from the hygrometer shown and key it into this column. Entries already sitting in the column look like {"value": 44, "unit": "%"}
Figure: {"value": 40, "unit": "%"}
